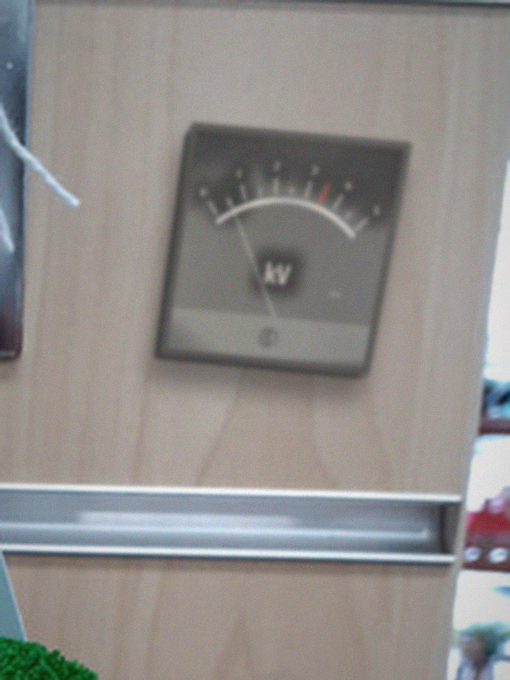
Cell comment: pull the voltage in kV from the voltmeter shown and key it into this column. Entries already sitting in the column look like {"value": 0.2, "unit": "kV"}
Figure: {"value": 0.5, "unit": "kV"}
